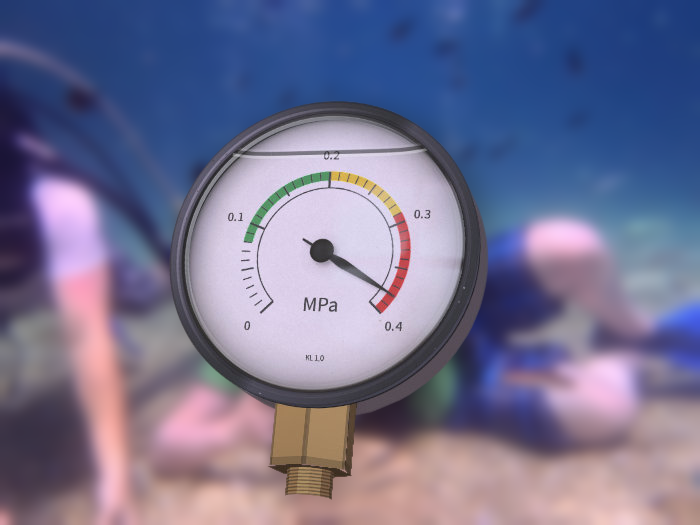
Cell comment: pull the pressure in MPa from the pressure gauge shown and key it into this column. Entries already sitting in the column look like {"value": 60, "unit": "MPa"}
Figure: {"value": 0.38, "unit": "MPa"}
